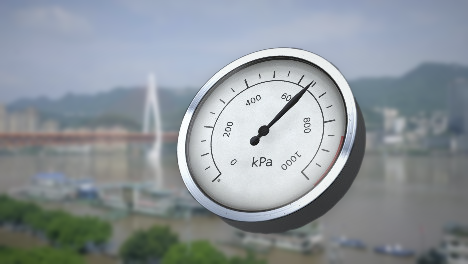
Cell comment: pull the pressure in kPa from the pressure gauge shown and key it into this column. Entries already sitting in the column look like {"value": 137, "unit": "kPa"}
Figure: {"value": 650, "unit": "kPa"}
